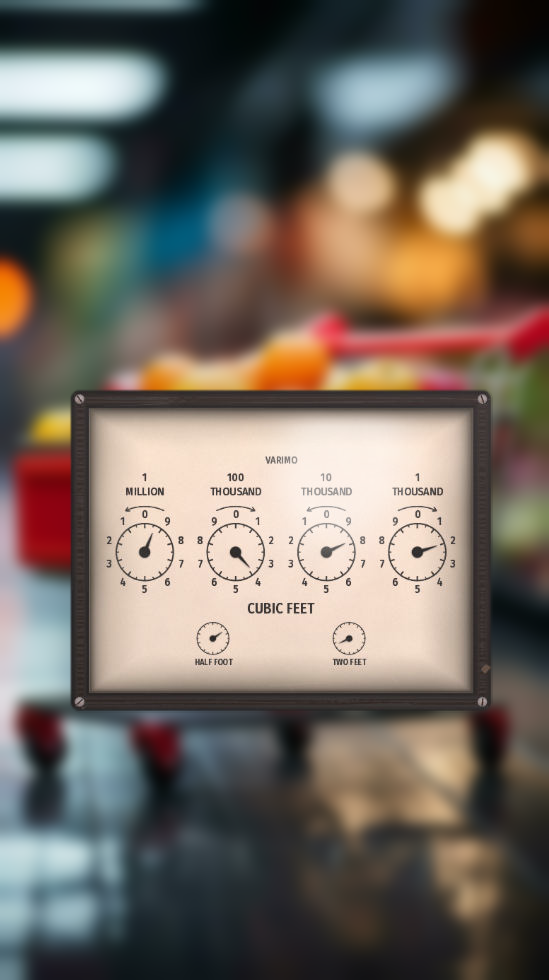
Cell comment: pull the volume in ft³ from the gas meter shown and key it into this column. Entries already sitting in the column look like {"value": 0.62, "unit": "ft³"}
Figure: {"value": 938200, "unit": "ft³"}
